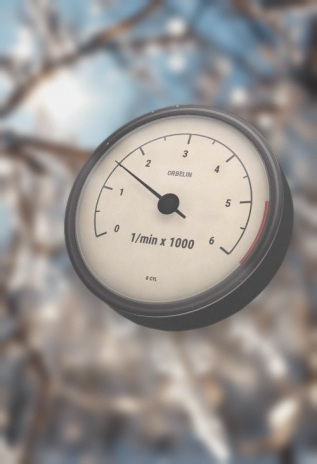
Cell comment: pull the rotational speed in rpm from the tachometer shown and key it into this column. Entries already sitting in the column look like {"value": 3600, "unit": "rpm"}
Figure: {"value": 1500, "unit": "rpm"}
